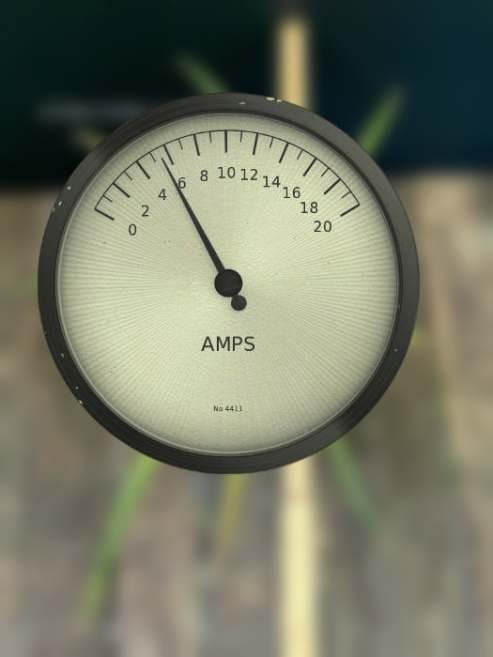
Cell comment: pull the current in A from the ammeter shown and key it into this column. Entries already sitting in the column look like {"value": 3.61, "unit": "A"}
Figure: {"value": 5.5, "unit": "A"}
